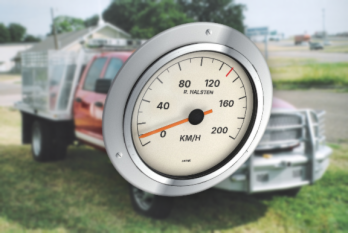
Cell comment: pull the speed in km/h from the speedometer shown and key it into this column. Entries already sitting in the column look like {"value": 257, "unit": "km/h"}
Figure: {"value": 10, "unit": "km/h"}
